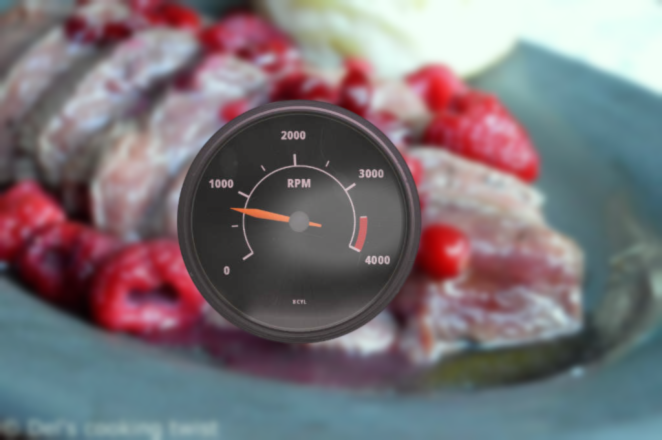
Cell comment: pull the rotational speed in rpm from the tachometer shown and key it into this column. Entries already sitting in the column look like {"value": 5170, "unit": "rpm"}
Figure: {"value": 750, "unit": "rpm"}
